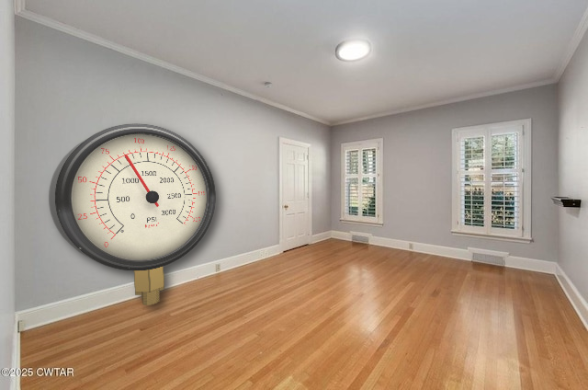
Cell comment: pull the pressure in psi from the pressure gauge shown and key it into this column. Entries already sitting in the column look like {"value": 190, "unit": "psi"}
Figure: {"value": 1200, "unit": "psi"}
